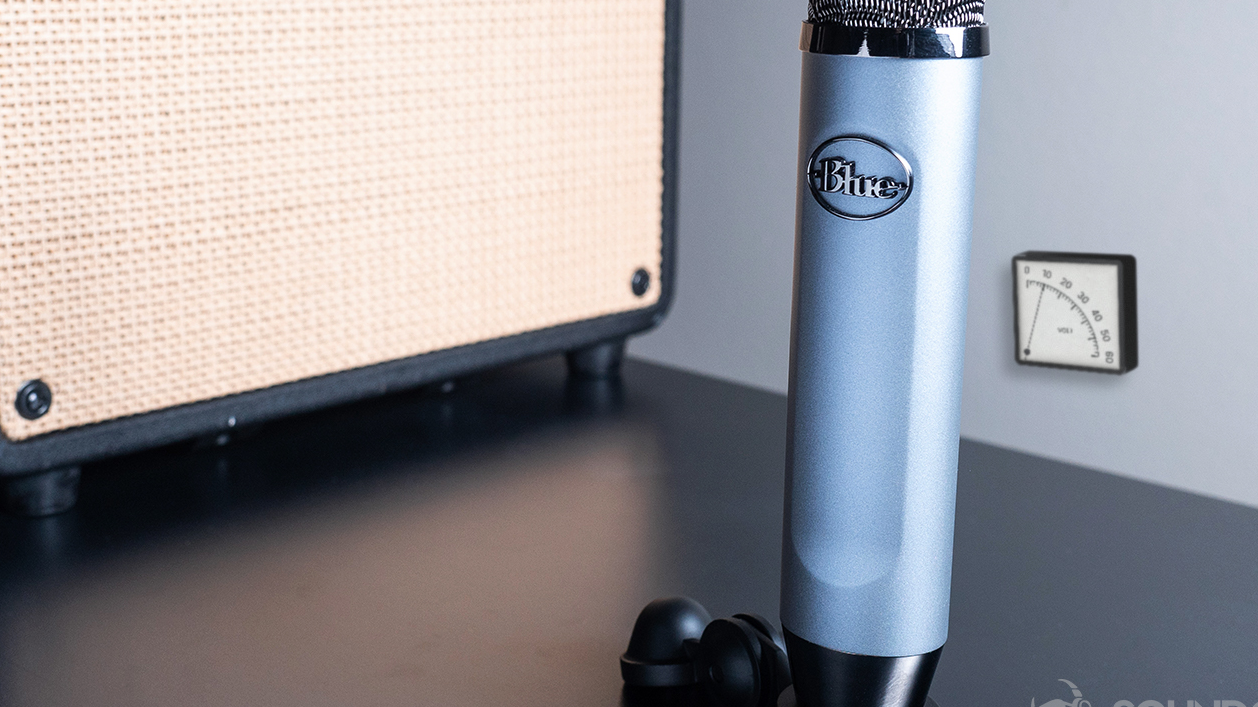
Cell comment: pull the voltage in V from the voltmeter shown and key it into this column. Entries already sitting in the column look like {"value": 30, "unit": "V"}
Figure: {"value": 10, "unit": "V"}
